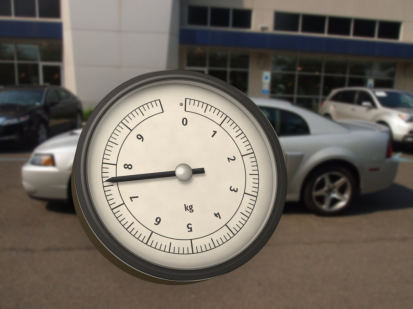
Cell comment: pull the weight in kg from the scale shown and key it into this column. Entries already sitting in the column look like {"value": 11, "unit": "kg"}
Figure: {"value": 7.6, "unit": "kg"}
